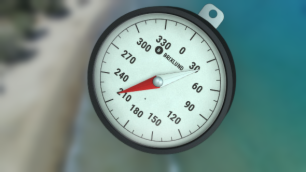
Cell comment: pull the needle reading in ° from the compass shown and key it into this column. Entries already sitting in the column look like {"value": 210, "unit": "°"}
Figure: {"value": 215, "unit": "°"}
